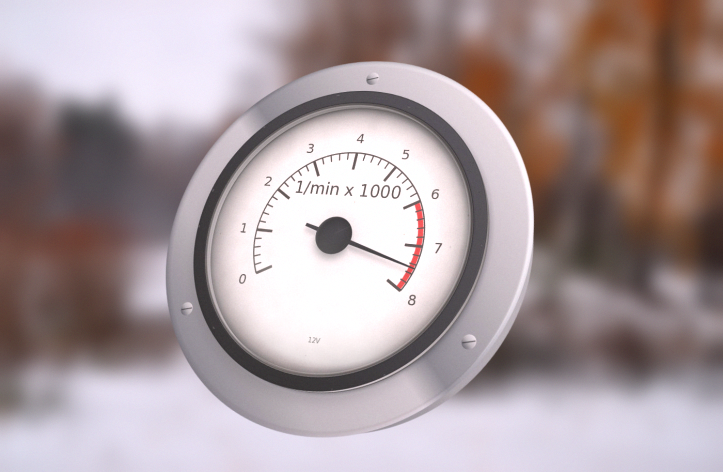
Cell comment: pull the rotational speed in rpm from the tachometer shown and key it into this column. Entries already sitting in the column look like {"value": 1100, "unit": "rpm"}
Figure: {"value": 7500, "unit": "rpm"}
